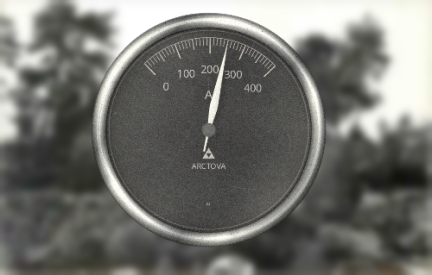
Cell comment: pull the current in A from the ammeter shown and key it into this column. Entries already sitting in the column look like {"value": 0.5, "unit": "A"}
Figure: {"value": 250, "unit": "A"}
